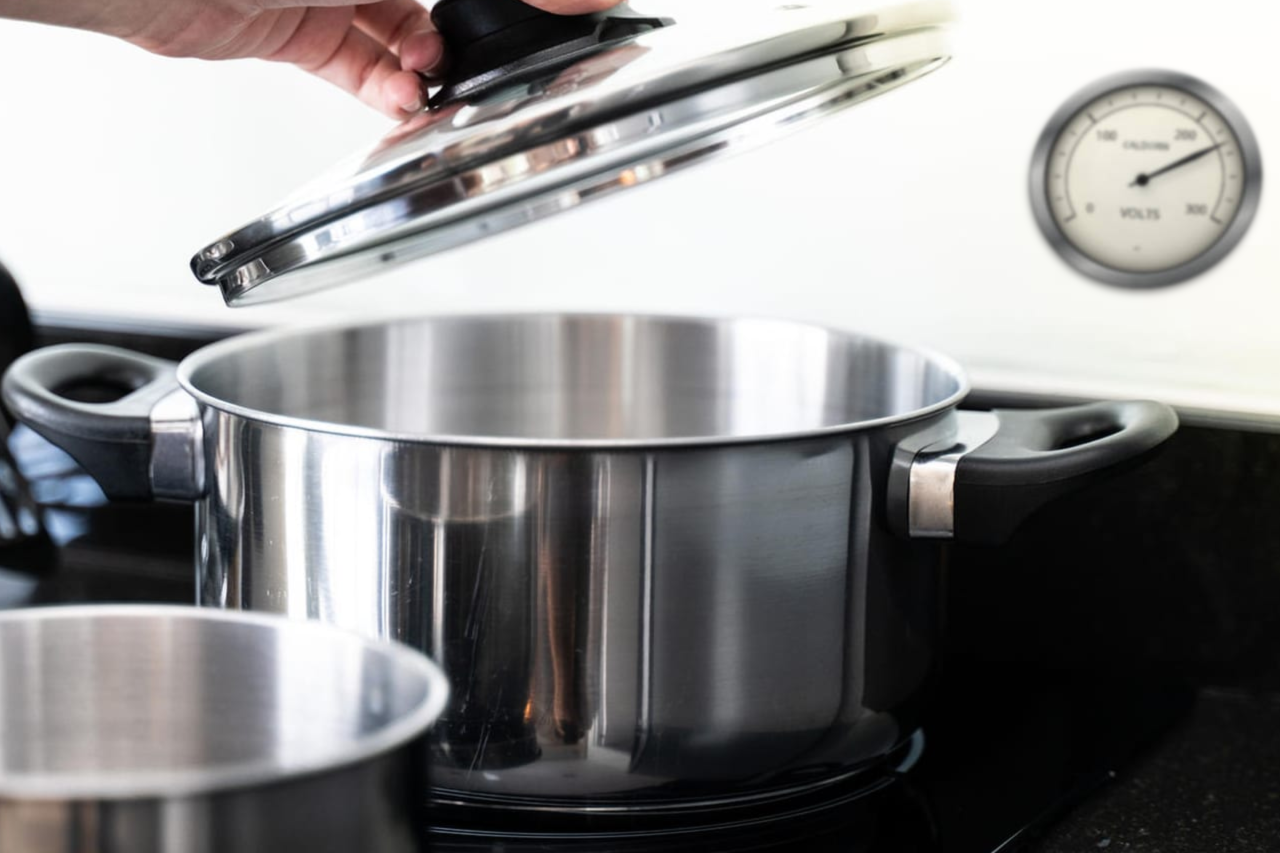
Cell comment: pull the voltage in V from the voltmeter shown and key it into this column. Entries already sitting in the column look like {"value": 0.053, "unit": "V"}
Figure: {"value": 230, "unit": "V"}
